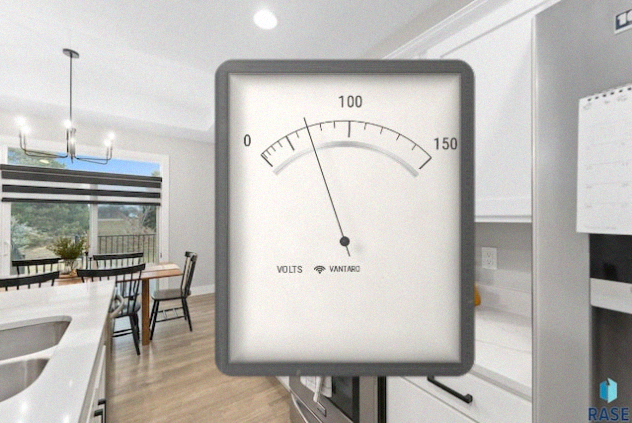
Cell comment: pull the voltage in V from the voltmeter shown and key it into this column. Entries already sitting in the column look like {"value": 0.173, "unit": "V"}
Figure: {"value": 70, "unit": "V"}
